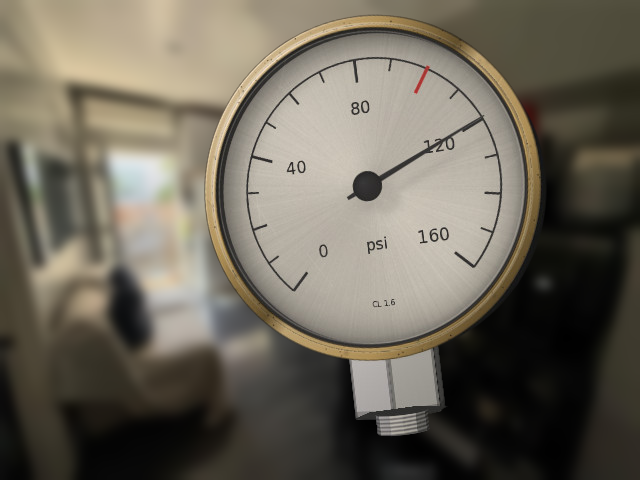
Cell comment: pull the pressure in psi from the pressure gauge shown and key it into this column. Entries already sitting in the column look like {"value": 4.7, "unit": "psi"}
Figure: {"value": 120, "unit": "psi"}
